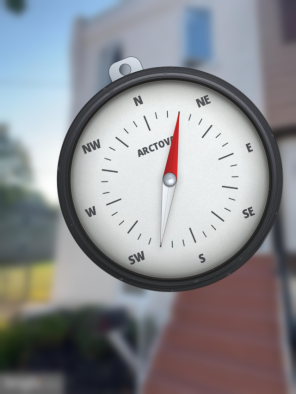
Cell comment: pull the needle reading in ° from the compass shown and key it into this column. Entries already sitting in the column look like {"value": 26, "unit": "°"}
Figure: {"value": 30, "unit": "°"}
